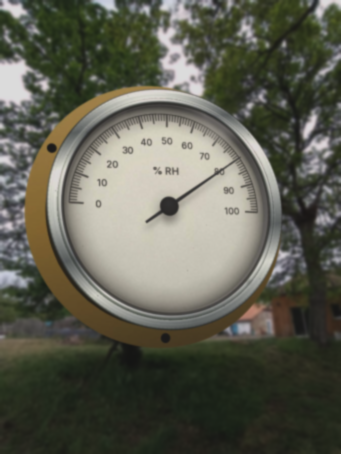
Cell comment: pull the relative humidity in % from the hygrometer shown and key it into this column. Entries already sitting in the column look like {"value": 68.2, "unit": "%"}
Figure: {"value": 80, "unit": "%"}
